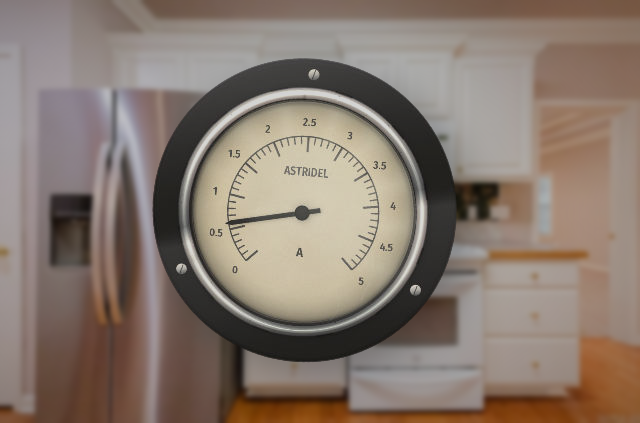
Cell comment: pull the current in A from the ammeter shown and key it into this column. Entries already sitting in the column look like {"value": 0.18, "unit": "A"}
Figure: {"value": 0.6, "unit": "A"}
